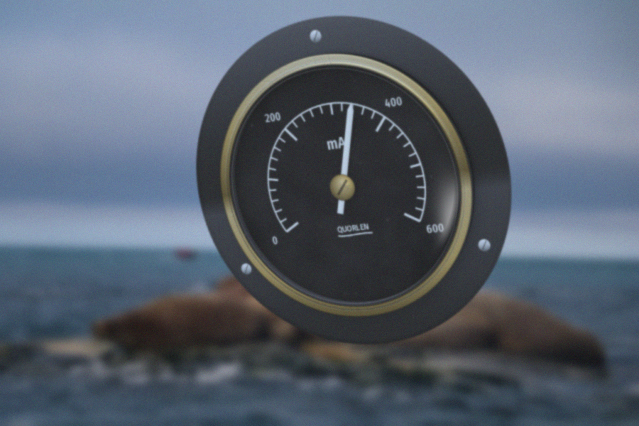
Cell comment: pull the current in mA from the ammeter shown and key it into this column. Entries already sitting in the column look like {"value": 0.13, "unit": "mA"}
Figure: {"value": 340, "unit": "mA"}
